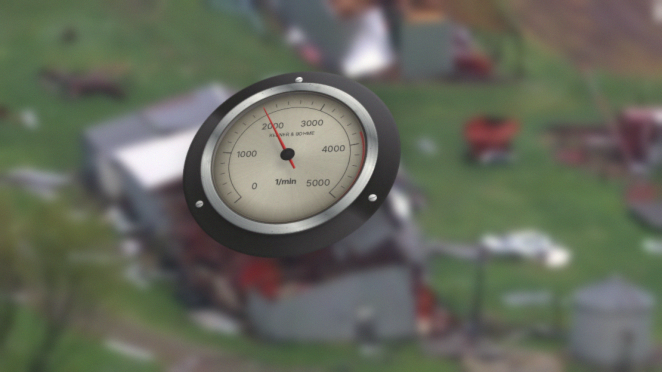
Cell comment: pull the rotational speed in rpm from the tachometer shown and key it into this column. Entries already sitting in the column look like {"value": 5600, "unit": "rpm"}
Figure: {"value": 2000, "unit": "rpm"}
